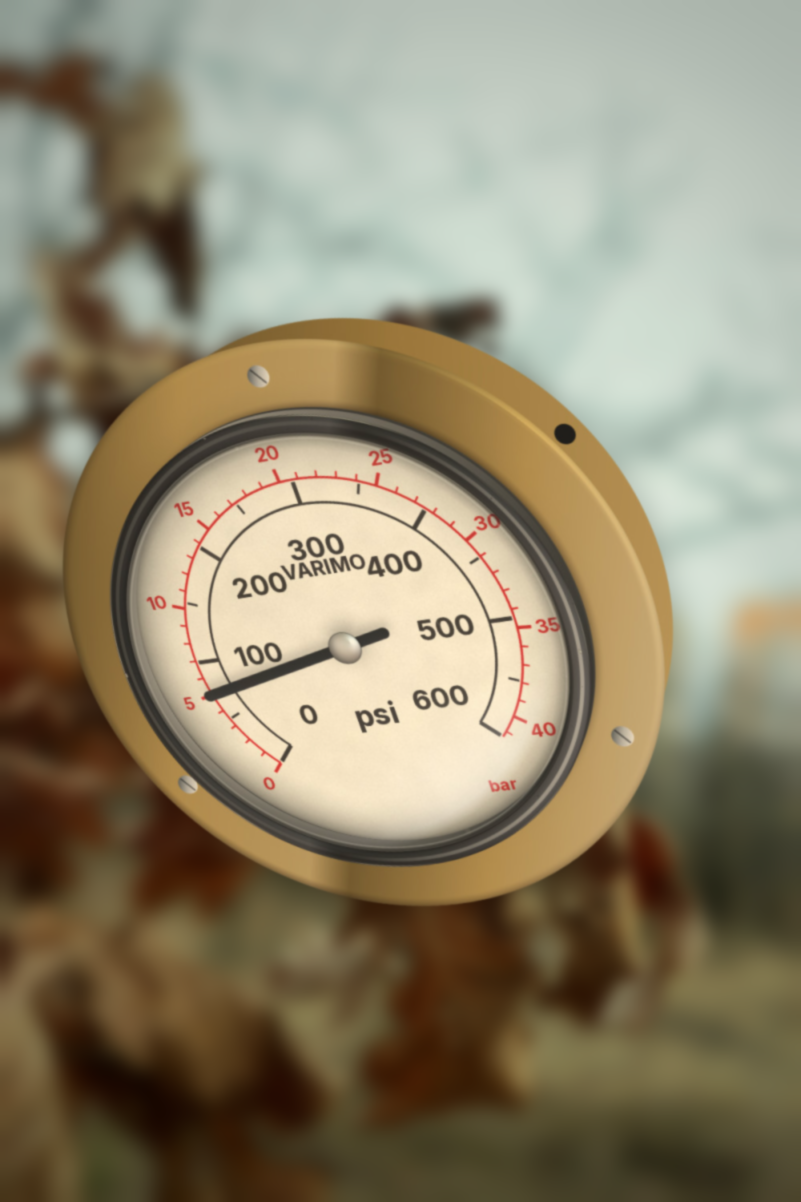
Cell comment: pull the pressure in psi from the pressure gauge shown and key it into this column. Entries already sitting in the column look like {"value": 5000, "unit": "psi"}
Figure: {"value": 75, "unit": "psi"}
